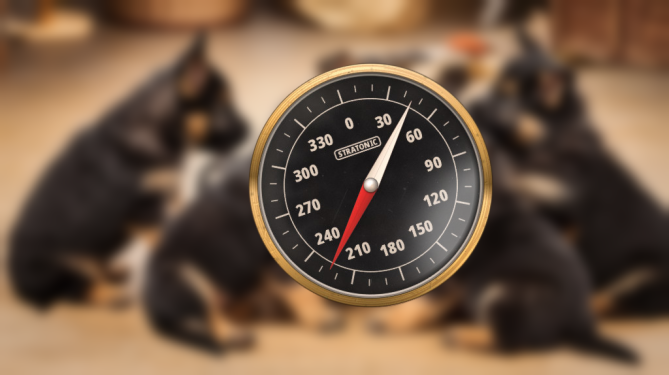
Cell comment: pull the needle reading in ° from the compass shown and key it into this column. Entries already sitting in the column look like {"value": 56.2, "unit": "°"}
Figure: {"value": 225, "unit": "°"}
